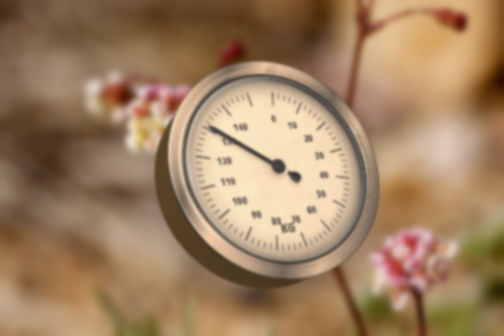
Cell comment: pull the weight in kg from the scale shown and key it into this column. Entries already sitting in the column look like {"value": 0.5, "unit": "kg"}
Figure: {"value": 130, "unit": "kg"}
